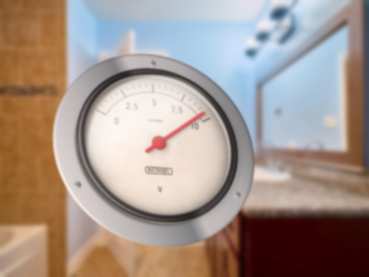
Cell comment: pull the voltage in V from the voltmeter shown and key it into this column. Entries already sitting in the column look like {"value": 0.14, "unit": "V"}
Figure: {"value": 9.5, "unit": "V"}
